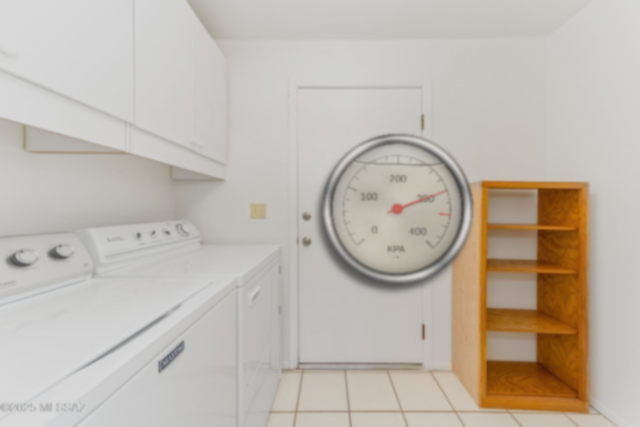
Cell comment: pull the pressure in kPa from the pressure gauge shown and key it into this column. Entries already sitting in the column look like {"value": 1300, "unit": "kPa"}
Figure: {"value": 300, "unit": "kPa"}
